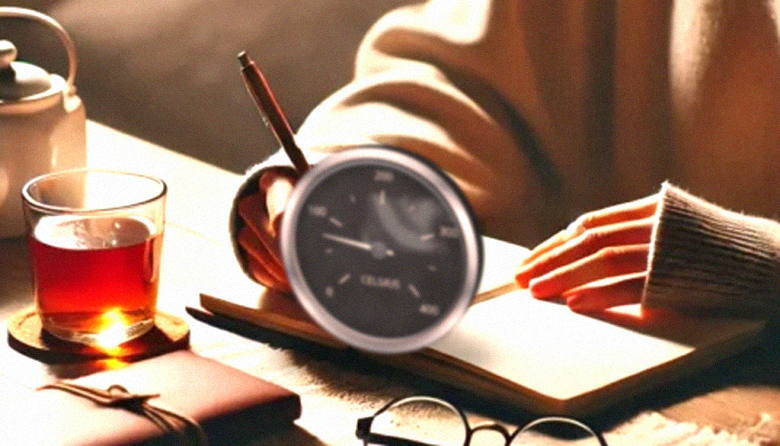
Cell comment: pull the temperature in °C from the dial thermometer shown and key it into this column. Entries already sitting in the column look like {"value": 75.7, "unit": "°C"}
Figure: {"value": 75, "unit": "°C"}
